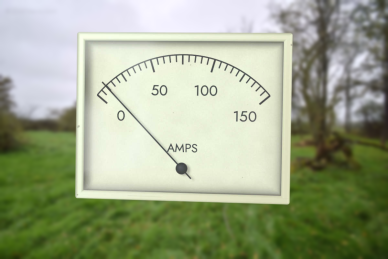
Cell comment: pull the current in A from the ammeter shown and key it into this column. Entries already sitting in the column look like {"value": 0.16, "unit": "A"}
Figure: {"value": 10, "unit": "A"}
